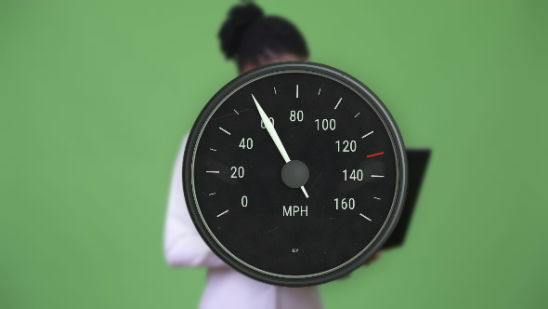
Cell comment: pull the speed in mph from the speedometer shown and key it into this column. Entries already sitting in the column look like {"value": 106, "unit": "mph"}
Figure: {"value": 60, "unit": "mph"}
